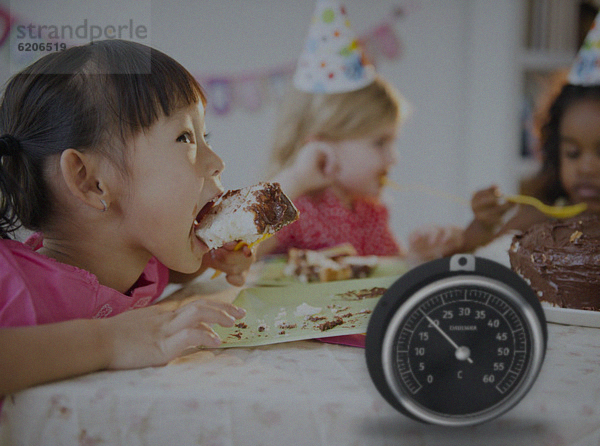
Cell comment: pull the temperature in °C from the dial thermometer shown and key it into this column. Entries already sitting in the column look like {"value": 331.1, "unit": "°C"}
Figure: {"value": 20, "unit": "°C"}
